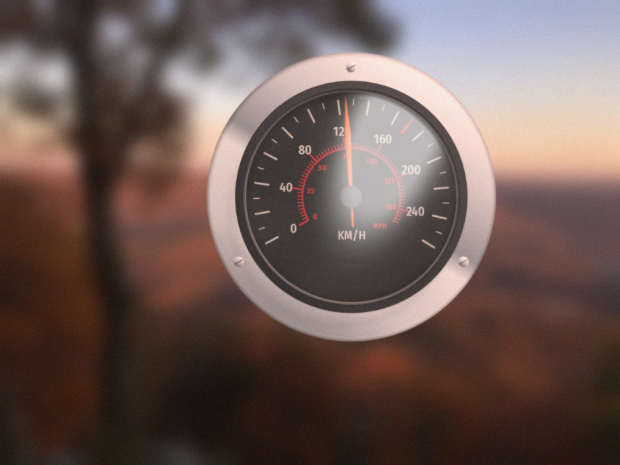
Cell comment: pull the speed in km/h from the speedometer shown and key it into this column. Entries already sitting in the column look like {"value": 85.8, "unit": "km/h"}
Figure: {"value": 125, "unit": "km/h"}
